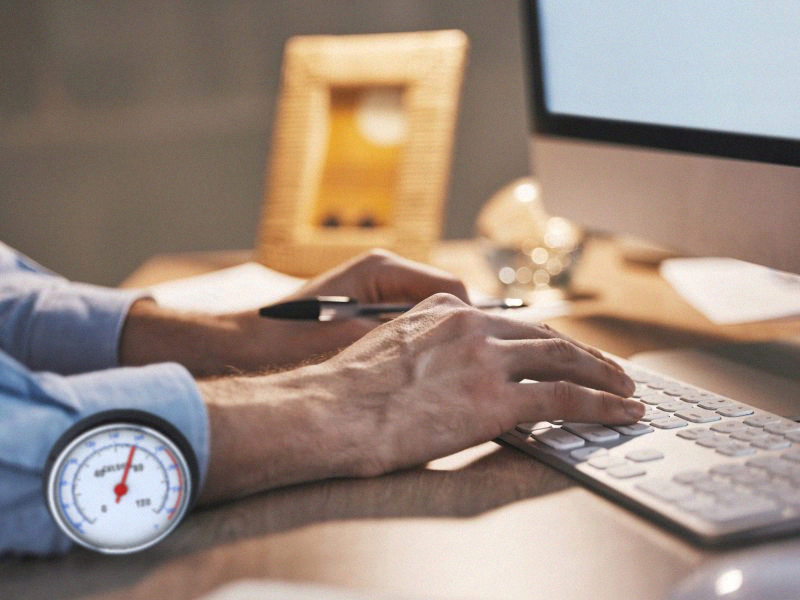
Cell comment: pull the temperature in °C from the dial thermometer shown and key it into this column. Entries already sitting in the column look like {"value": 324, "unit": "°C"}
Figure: {"value": 70, "unit": "°C"}
